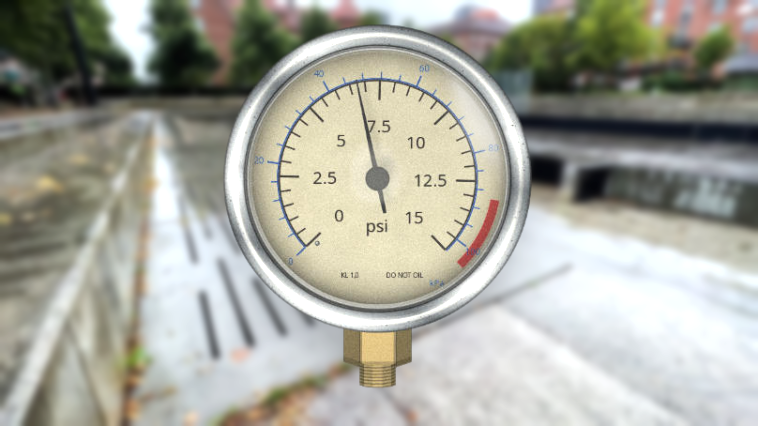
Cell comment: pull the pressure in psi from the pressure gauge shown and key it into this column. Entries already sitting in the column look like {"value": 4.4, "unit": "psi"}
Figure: {"value": 6.75, "unit": "psi"}
